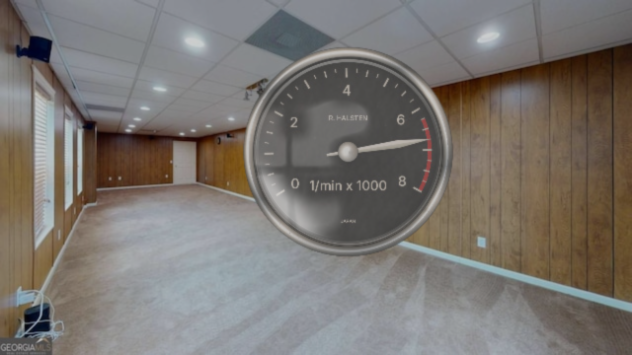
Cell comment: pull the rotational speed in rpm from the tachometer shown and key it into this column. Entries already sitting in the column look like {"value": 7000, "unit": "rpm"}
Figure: {"value": 6750, "unit": "rpm"}
